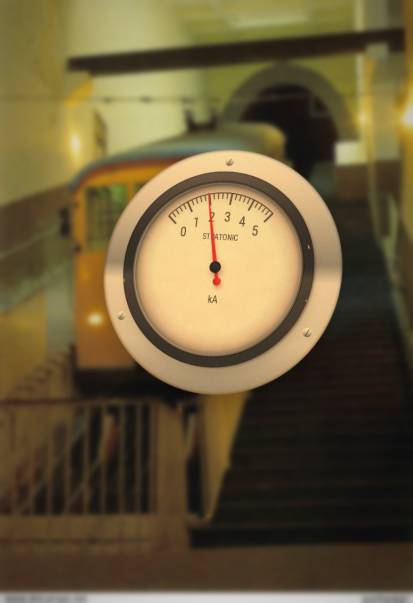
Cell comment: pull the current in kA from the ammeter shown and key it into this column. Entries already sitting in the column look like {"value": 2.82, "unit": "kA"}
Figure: {"value": 2, "unit": "kA"}
